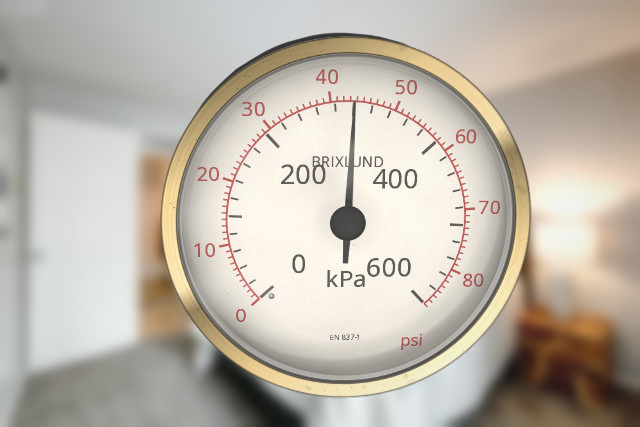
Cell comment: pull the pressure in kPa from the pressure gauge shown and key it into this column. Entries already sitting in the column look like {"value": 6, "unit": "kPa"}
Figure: {"value": 300, "unit": "kPa"}
